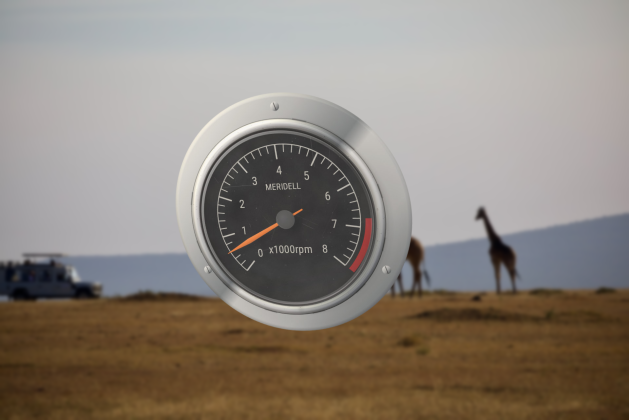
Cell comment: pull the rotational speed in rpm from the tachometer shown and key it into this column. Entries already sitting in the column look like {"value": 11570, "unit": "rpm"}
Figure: {"value": 600, "unit": "rpm"}
